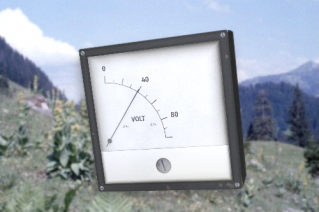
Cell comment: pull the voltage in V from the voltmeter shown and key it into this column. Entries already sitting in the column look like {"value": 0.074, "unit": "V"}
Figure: {"value": 40, "unit": "V"}
